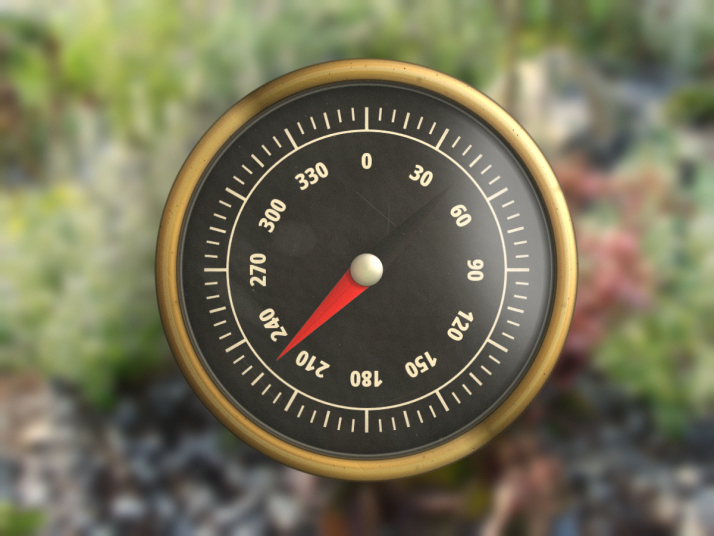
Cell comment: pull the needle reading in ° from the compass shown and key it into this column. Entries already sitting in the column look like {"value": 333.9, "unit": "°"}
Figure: {"value": 225, "unit": "°"}
